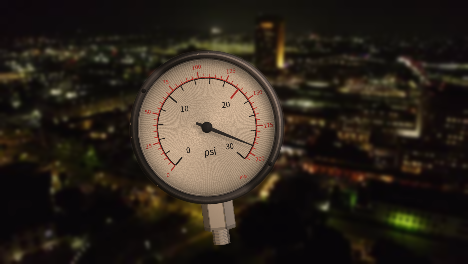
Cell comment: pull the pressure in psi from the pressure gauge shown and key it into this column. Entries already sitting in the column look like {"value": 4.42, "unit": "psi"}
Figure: {"value": 28, "unit": "psi"}
